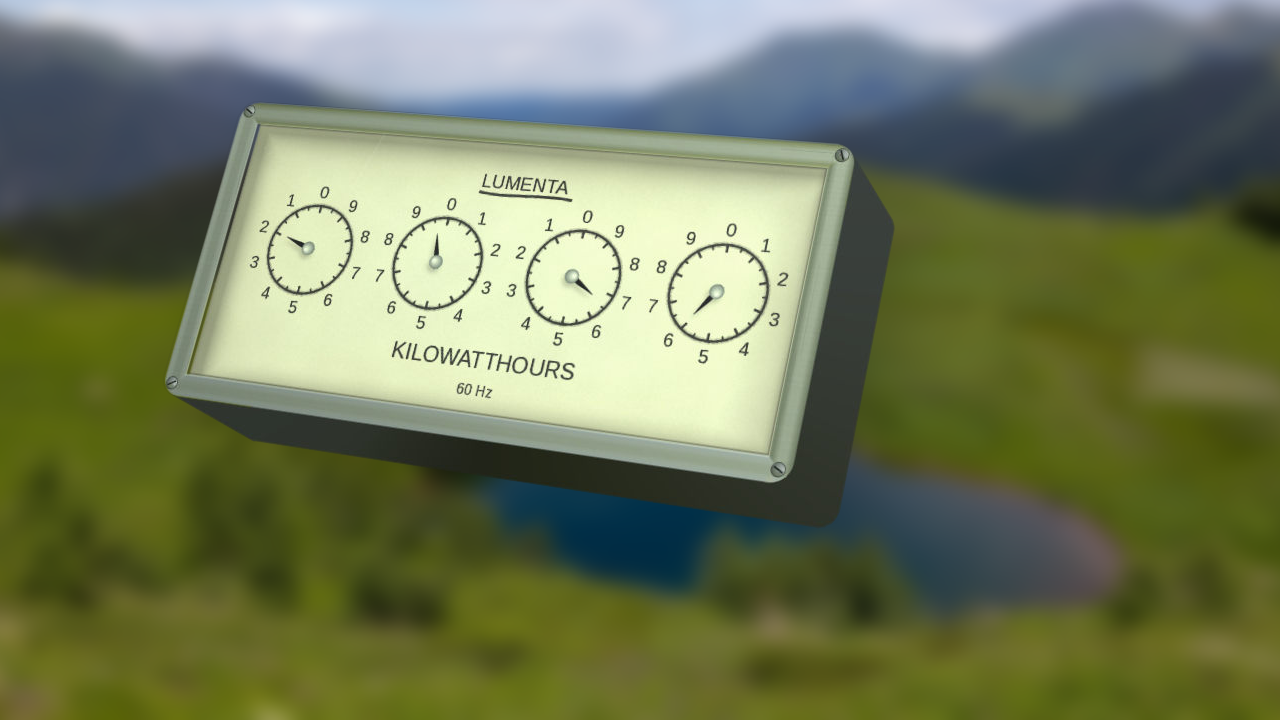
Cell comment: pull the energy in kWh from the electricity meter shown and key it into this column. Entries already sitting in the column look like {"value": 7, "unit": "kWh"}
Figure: {"value": 1966, "unit": "kWh"}
